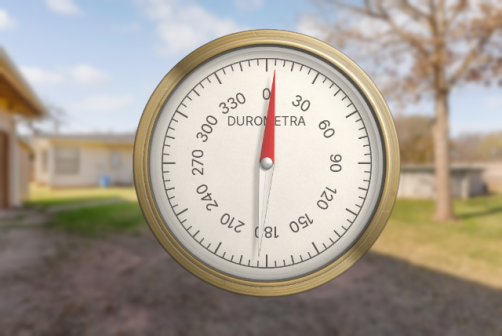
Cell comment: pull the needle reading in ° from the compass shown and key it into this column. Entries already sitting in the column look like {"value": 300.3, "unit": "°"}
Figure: {"value": 5, "unit": "°"}
